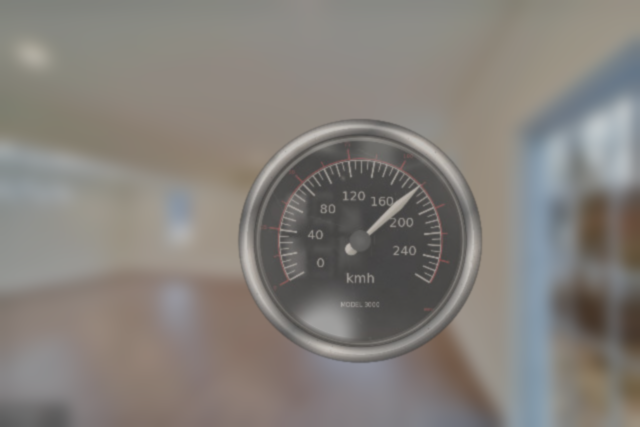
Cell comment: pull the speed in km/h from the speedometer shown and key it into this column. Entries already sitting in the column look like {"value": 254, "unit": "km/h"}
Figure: {"value": 180, "unit": "km/h"}
